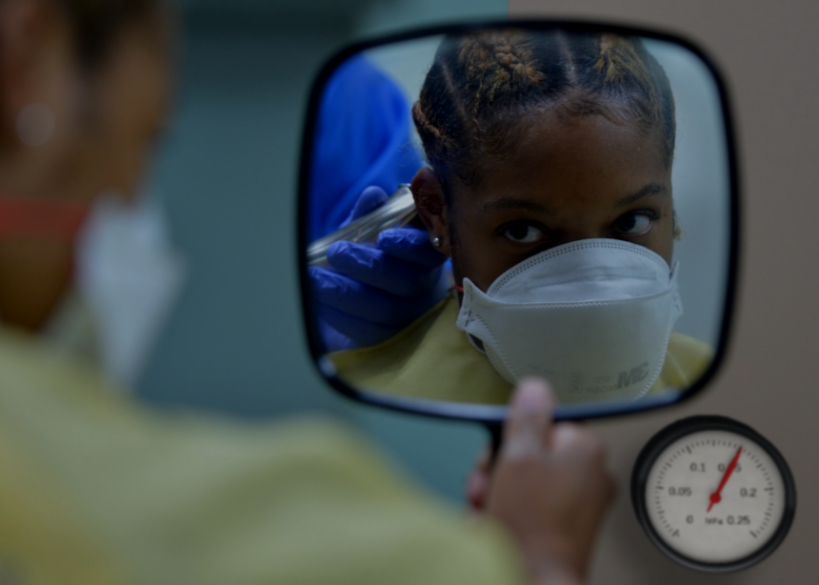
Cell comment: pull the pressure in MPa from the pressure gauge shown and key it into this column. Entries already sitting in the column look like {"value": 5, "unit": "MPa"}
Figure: {"value": 0.15, "unit": "MPa"}
